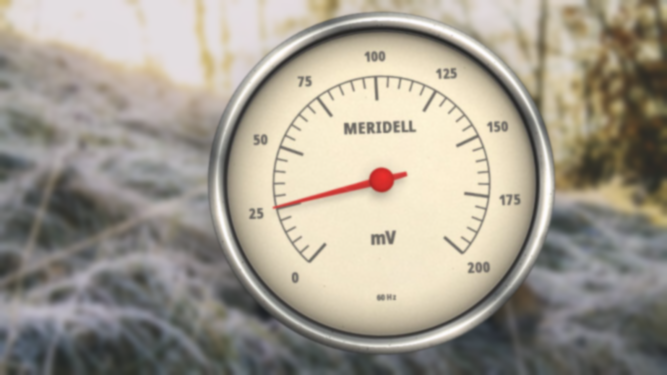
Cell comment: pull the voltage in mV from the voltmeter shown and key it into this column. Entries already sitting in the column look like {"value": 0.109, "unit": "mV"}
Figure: {"value": 25, "unit": "mV"}
